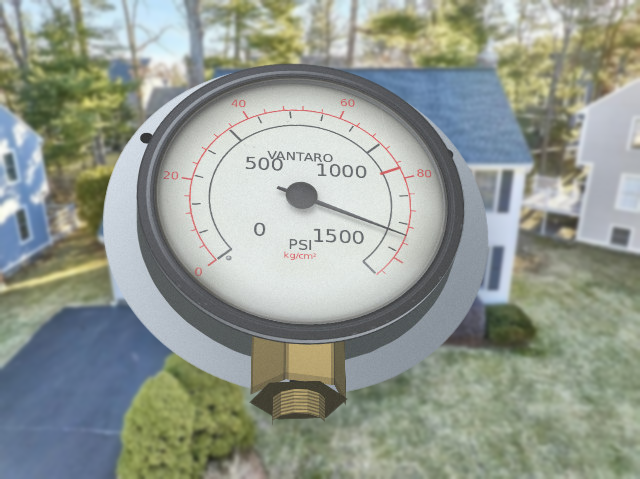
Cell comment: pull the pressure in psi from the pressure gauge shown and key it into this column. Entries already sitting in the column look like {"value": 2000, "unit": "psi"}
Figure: {"value": 1350, "unit": "psi"}
